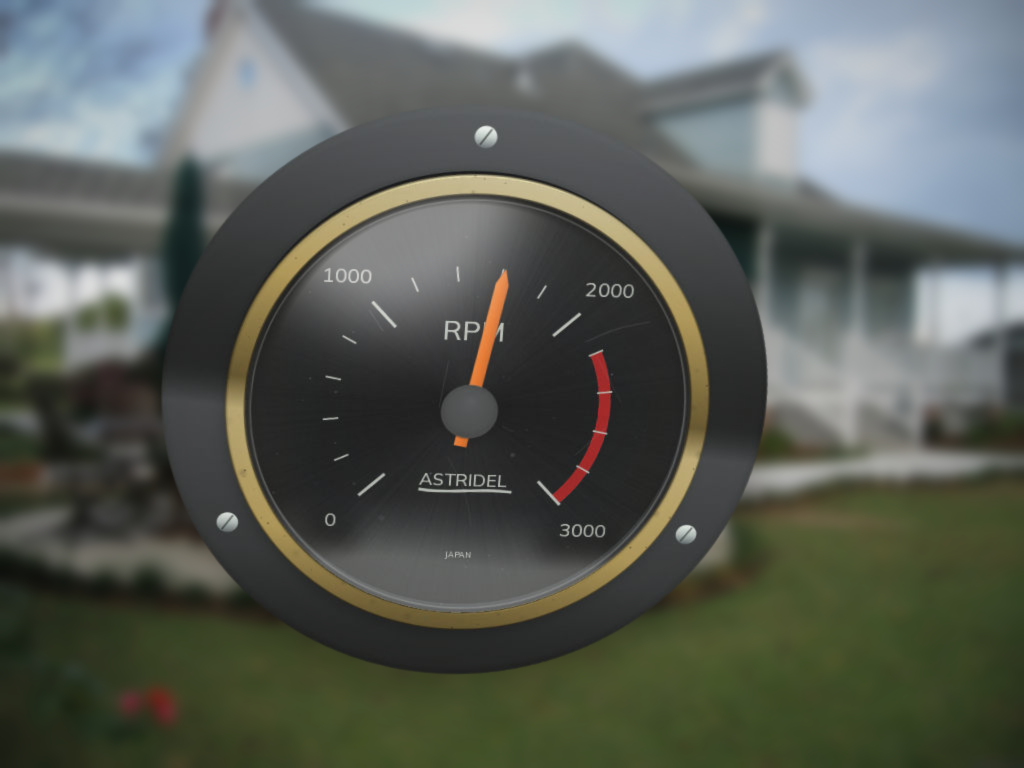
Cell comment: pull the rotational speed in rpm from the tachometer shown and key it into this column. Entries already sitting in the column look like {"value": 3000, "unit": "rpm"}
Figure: {"value": 1600, "unit": "rpm"}
